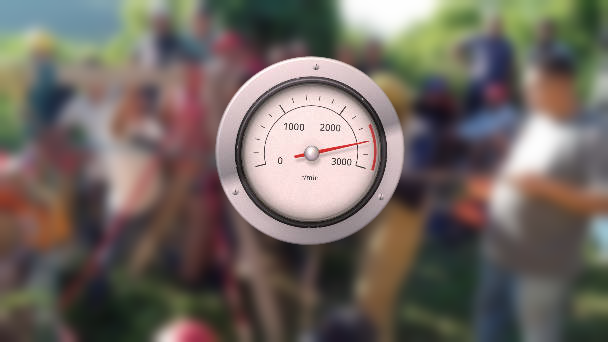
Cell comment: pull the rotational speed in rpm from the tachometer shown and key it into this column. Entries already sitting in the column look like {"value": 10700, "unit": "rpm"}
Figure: {"value": 2600, "unit": "rpm"}
